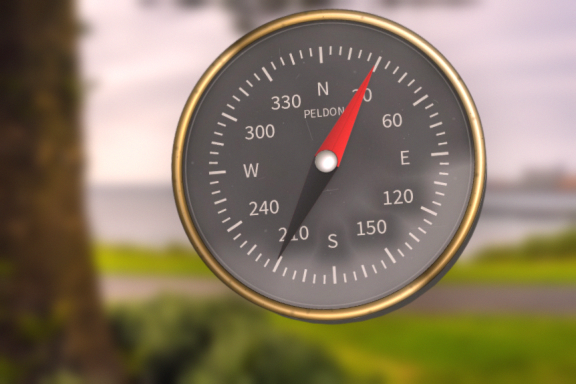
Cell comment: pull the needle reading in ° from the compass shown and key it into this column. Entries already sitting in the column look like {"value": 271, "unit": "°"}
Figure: {"value": 30, "unit": "°"}
